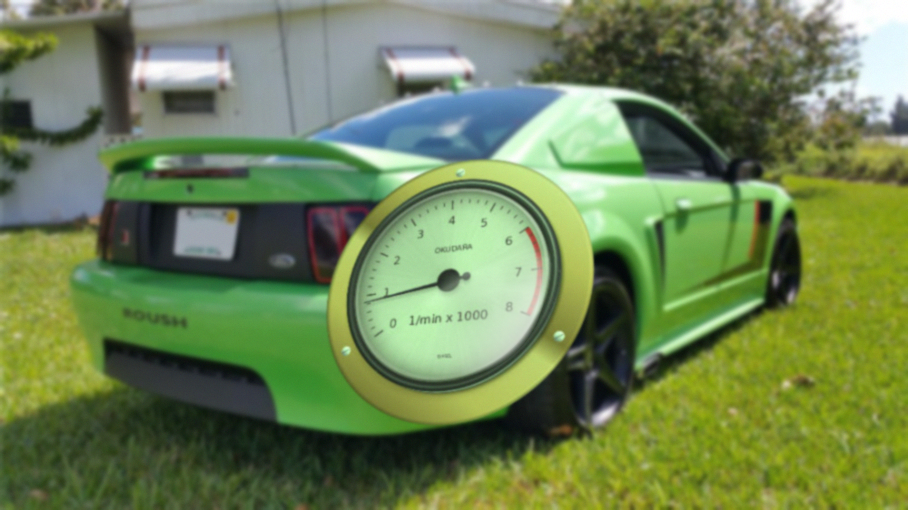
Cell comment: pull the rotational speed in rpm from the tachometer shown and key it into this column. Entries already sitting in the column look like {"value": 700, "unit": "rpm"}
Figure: {"value": 800, "unit": "rpm"}
